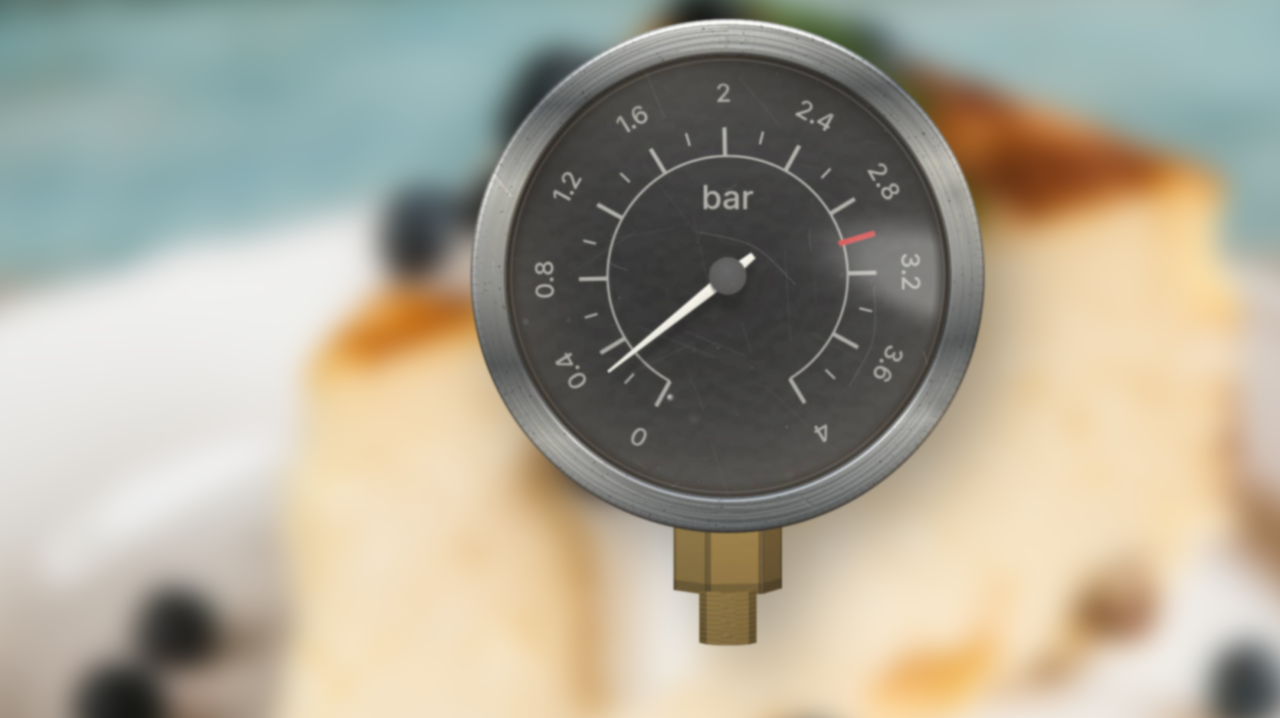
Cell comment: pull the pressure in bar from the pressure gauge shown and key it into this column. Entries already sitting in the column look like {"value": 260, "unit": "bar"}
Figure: {"value": 0.3, "unit": "bar"}
